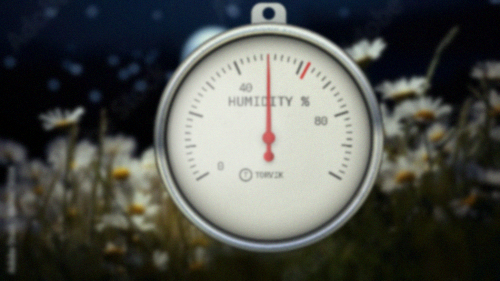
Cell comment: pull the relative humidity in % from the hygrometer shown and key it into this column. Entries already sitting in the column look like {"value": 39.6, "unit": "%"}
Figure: {"value": 50, "unit": "%"}
